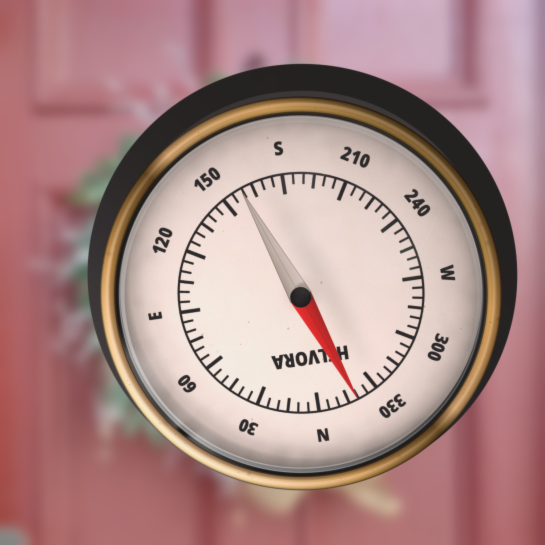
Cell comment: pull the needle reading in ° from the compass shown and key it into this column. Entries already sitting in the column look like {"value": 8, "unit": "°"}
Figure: {"value": 340, "unit": "°"}
